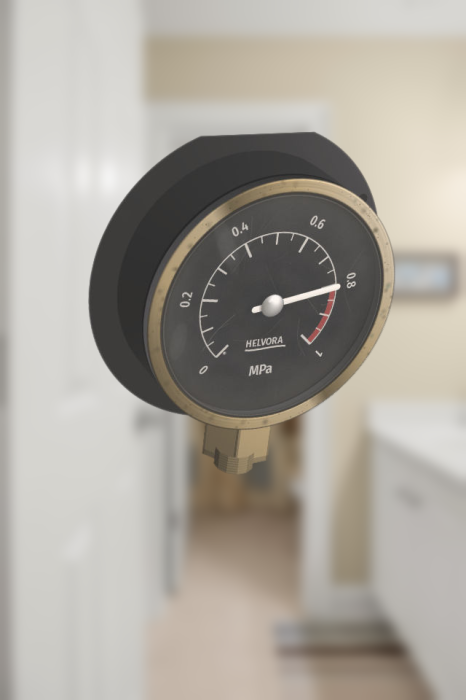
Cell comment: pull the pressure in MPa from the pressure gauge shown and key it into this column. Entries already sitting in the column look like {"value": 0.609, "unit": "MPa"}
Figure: {"value": 0.8, "unit": "MPa"}
